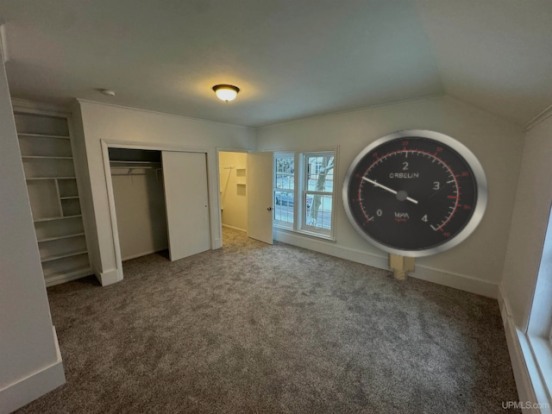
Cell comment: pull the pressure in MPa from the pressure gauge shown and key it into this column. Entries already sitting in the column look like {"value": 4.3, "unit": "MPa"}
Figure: {"value": 1, "unit": "MPa"}
